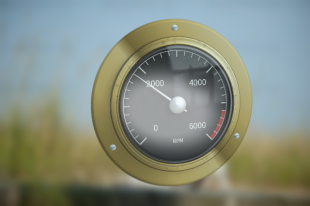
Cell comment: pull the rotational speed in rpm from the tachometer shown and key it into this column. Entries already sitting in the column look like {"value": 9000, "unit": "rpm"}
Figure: {"value": 1800, "unit": "rpm"}
